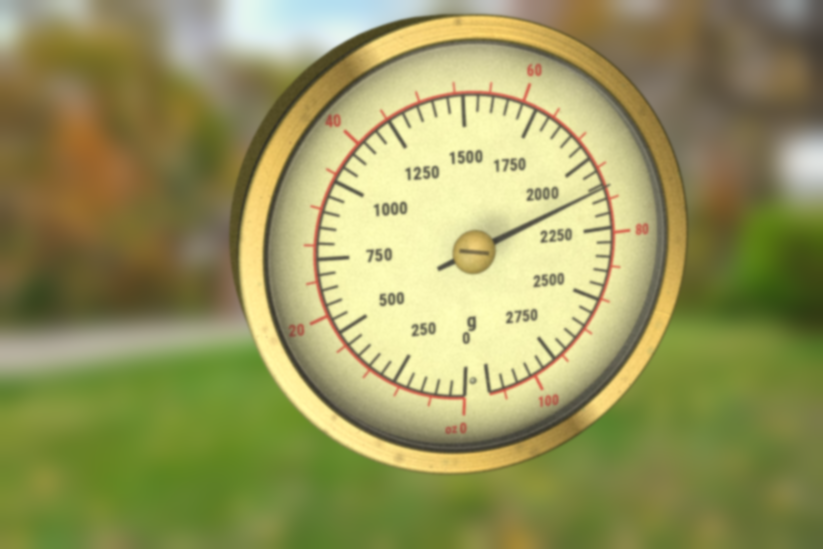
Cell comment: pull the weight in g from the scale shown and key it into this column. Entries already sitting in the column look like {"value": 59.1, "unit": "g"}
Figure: {"value": 2100, "unit": "g"}
